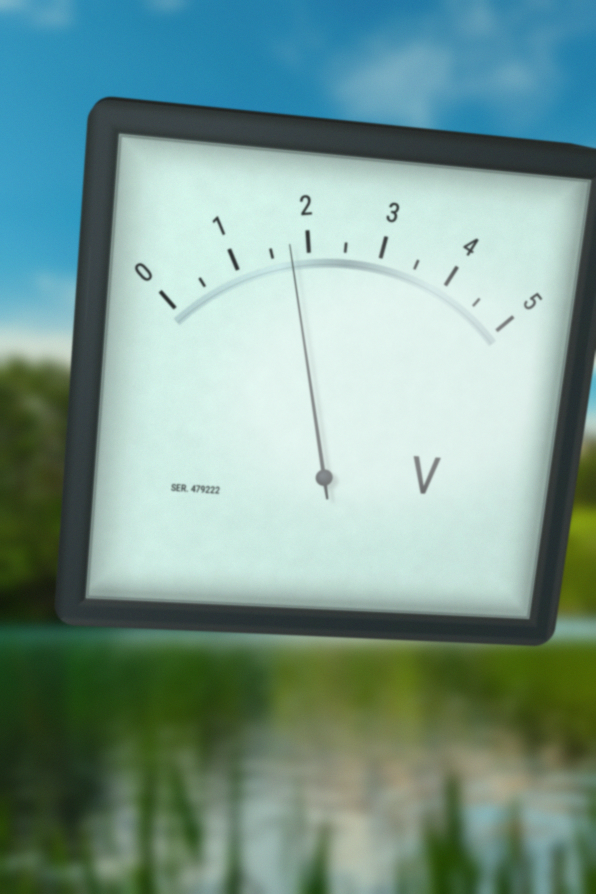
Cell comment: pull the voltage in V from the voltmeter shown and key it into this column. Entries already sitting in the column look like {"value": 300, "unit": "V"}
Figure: {"value": 1.75, "unit": "V"}
